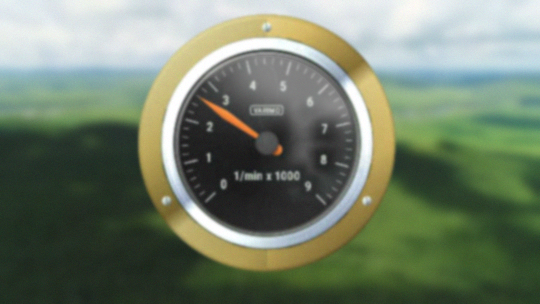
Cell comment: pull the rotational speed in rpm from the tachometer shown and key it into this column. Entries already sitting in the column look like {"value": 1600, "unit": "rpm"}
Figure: {"value": 2600, "unit": "rpm"}
